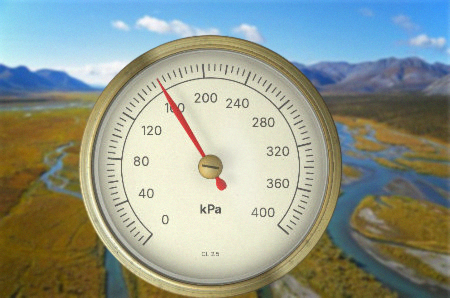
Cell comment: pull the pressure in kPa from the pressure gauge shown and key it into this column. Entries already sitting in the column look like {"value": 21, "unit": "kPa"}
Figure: {"value": 160, "unit": "kPa"}
